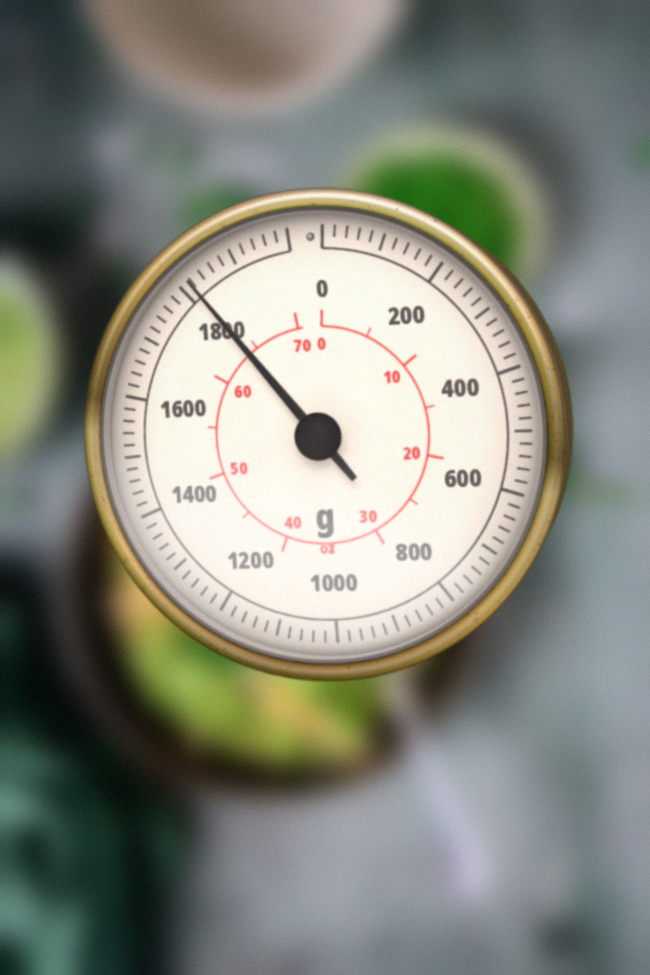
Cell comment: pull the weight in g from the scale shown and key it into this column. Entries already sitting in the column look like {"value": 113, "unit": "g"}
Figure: {"value": 1820, "unit": "g"}
